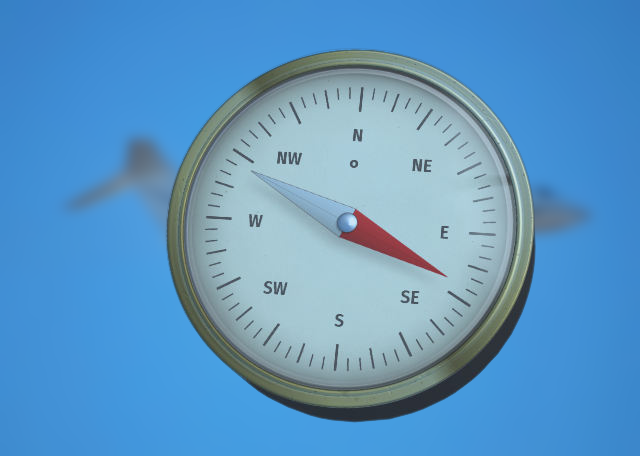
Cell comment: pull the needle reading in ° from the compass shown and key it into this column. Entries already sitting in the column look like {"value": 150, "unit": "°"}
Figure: {"value": 115, "unit": "°"}
